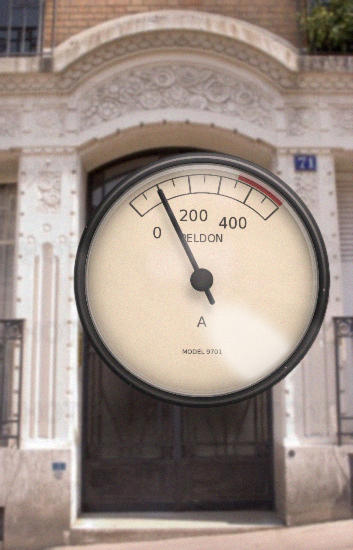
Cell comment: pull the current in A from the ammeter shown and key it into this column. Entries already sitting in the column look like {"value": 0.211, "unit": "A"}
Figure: {"value": 100, "unit": "A"}
